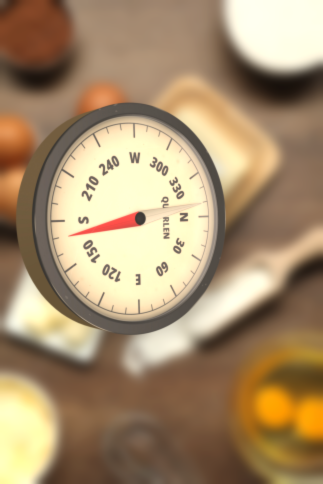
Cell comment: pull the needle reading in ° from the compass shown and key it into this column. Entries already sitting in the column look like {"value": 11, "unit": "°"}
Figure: {"value": 170, "unit": "°"}
